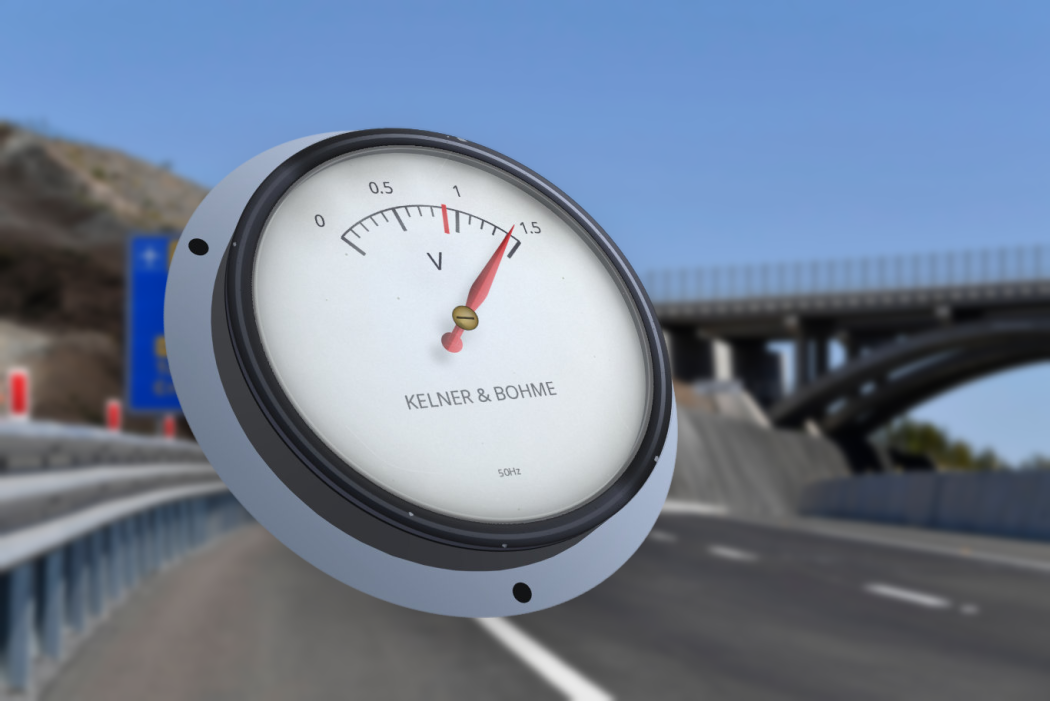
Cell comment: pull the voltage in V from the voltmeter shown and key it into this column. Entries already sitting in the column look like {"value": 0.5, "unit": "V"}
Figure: {"value": 1.4, "unit": "V"}
